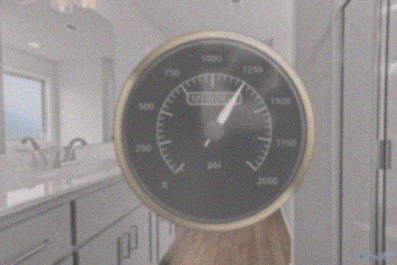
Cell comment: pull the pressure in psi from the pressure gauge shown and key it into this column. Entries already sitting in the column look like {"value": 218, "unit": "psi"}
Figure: {"value": 1250, "unit": "psi"}
